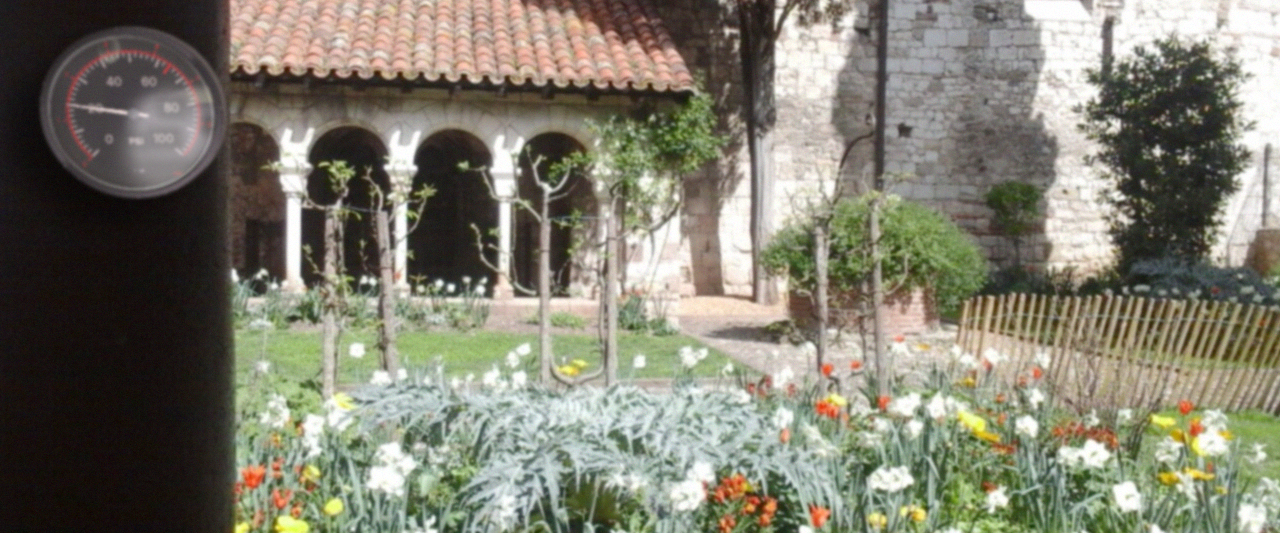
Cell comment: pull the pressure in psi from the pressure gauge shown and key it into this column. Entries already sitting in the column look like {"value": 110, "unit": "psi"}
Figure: {"value": 20, "unit": "psi"}
